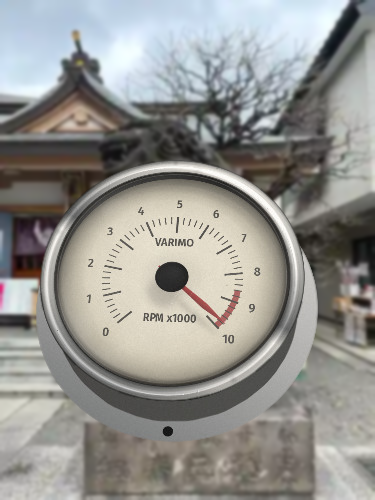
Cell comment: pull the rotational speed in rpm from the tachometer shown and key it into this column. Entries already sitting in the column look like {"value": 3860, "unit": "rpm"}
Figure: {"value": 9800, "unit": "rpm"}
